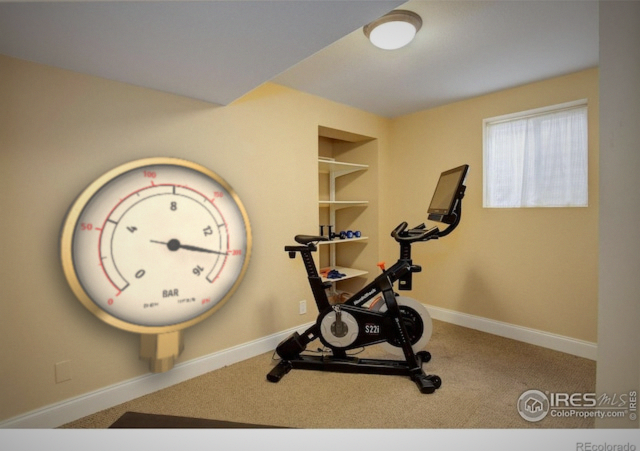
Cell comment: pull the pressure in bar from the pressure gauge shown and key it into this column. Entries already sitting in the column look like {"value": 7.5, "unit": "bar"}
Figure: {"value": 14, "unit": "bar"}
